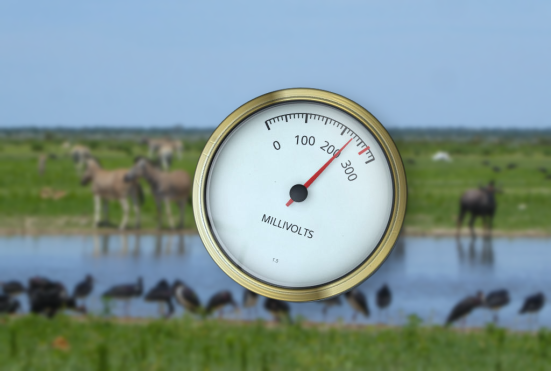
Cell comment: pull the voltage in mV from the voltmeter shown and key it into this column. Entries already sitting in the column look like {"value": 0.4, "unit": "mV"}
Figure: {"value": 230, "unit": "mV"}
